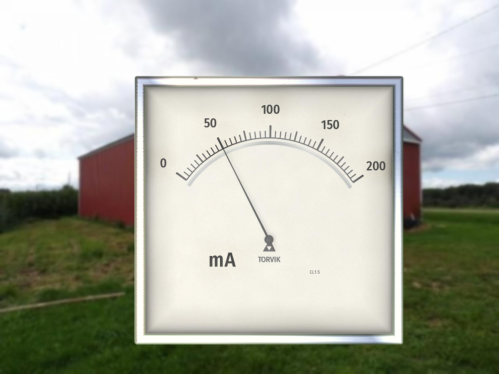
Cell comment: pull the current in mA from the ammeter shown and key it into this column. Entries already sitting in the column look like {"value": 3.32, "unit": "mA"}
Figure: {"value": 50, "unit": "mA"}
